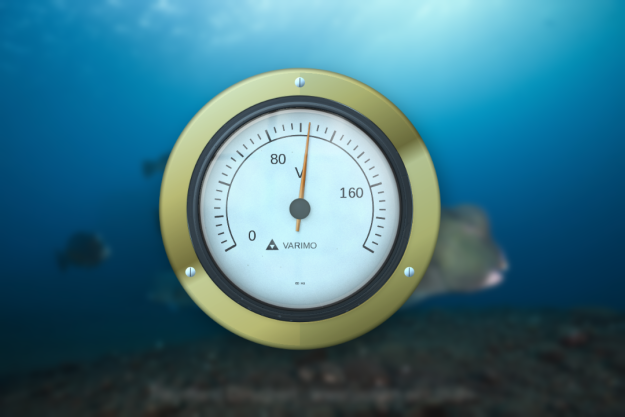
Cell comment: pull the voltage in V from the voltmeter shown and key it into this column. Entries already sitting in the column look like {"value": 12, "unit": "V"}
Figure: {"value": 105, "unit": "V"}
